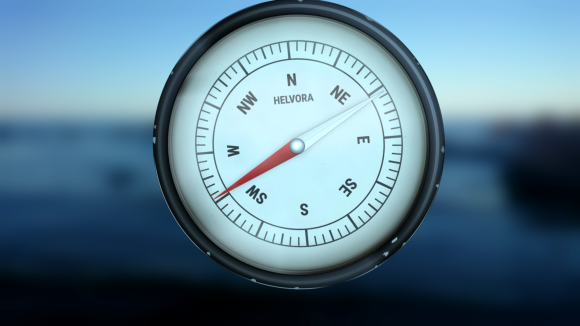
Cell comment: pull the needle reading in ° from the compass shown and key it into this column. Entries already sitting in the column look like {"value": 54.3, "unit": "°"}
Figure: {"value": 242.5, "unit": "°"}
